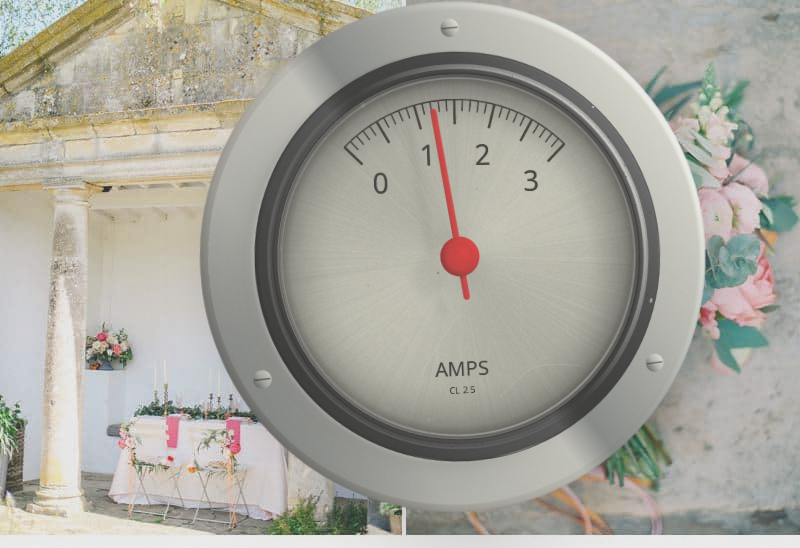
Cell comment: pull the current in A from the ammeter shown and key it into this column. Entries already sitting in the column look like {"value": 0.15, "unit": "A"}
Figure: {"value": 1.2, "unit": "A"}
